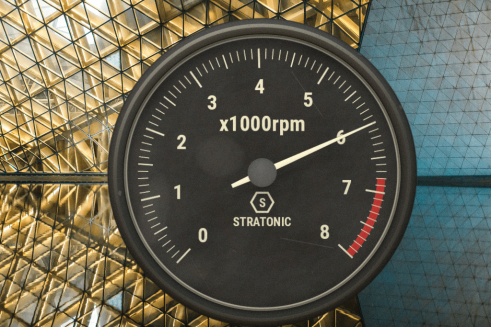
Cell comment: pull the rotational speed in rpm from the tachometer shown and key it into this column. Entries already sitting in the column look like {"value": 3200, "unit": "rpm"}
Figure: {"value": 6000, "unit": "rpm"}
